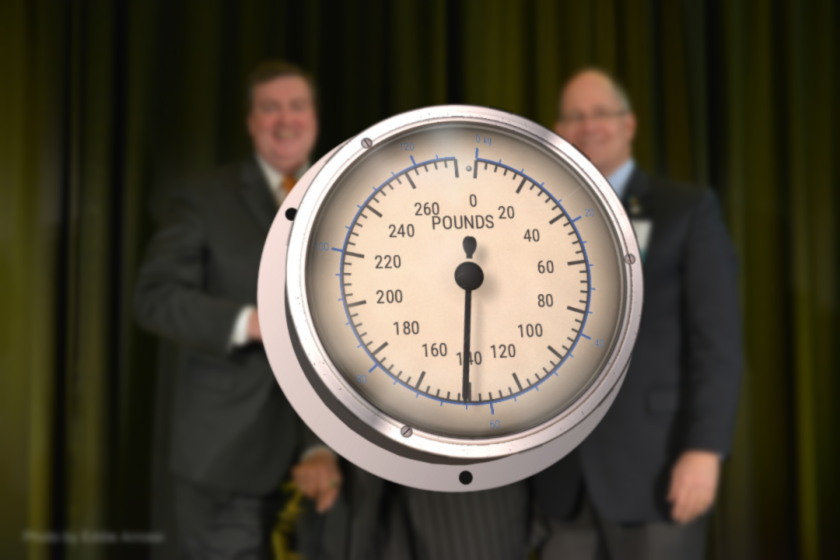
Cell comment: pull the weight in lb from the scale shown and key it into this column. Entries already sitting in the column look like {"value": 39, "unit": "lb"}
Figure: {"value": 142, "unit": "lb"}
